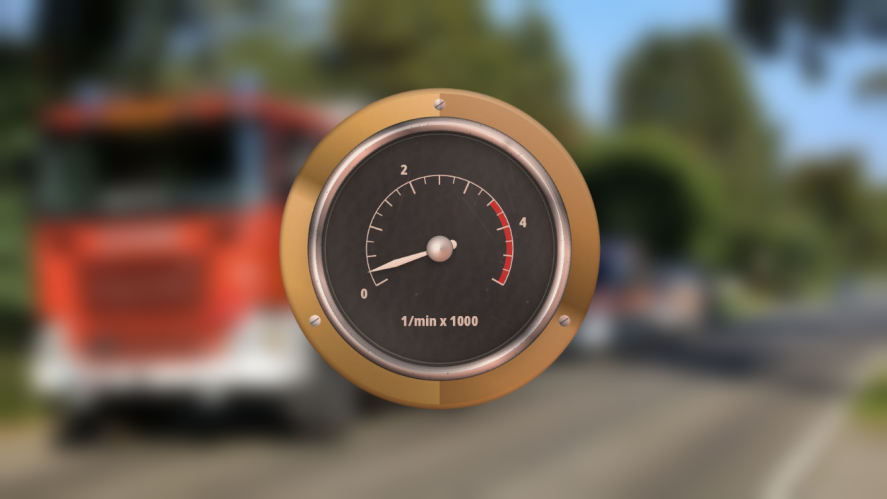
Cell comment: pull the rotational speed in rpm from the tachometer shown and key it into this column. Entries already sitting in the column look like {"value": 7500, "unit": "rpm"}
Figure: {"value": 250, "unit": "rpm"}
